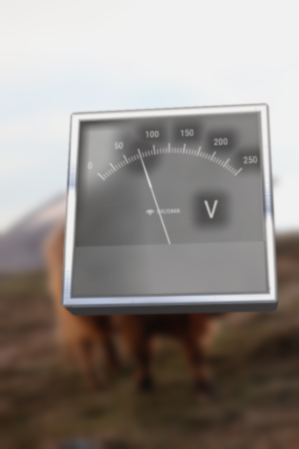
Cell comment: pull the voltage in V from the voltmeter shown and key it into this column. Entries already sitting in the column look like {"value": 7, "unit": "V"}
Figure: {"value": 75, "unit": "V"}
